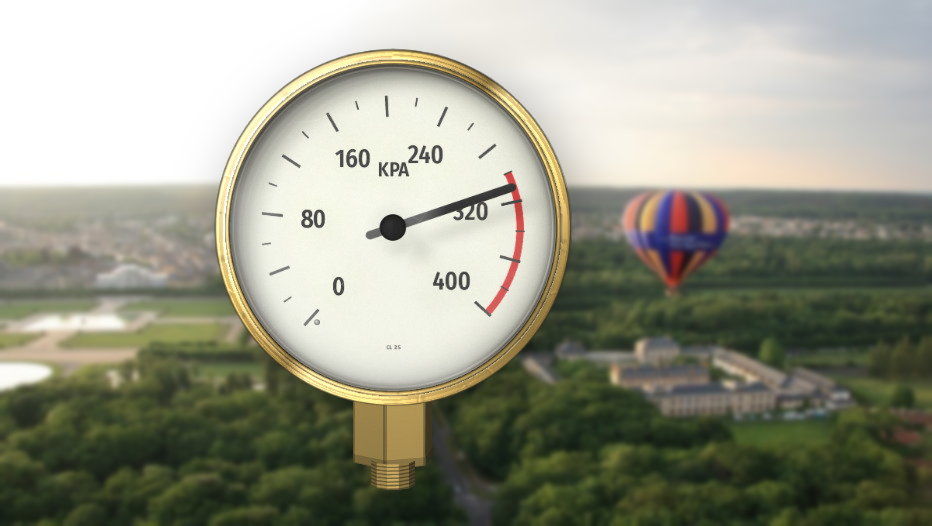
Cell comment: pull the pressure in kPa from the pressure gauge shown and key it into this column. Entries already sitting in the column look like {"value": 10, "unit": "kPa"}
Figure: {"value": 310, "unit": "kPa"}
